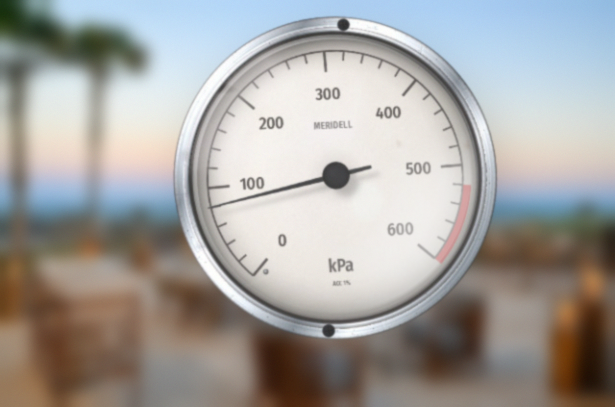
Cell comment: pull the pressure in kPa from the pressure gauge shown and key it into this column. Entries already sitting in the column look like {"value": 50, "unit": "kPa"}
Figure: {"value": 80, "unit": "kPa"}
